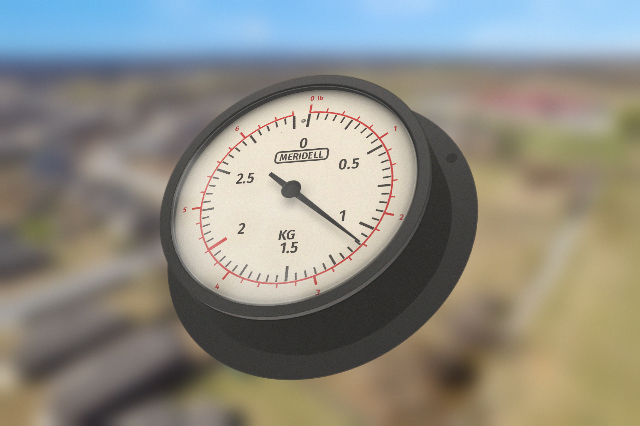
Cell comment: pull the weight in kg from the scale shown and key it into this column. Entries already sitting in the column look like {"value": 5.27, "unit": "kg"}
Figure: {"value": 1.1, "unit": "kg"}
